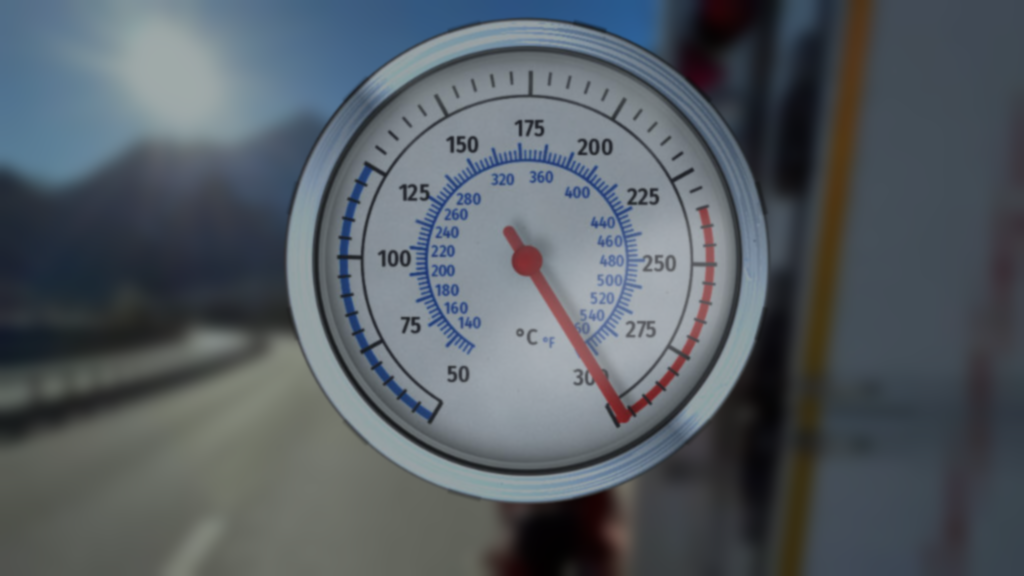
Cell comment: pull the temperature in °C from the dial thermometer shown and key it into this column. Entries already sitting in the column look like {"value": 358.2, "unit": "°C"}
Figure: {"value": 297.5, "unit": "°C"}
